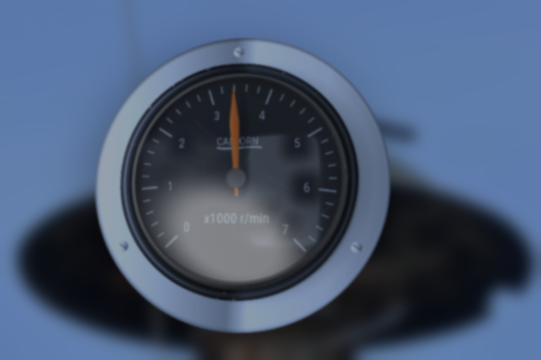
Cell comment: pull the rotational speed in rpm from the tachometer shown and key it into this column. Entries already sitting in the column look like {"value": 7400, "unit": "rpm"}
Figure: {"value": 3400, "unit": "rpm"}
